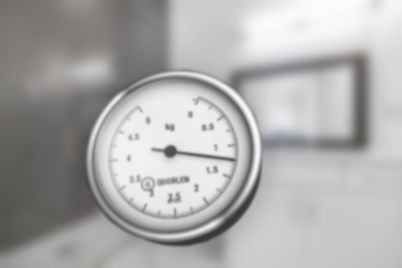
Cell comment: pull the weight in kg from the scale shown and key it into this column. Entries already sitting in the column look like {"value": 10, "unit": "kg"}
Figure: {"value": 1.25, "unit": "kg"}
